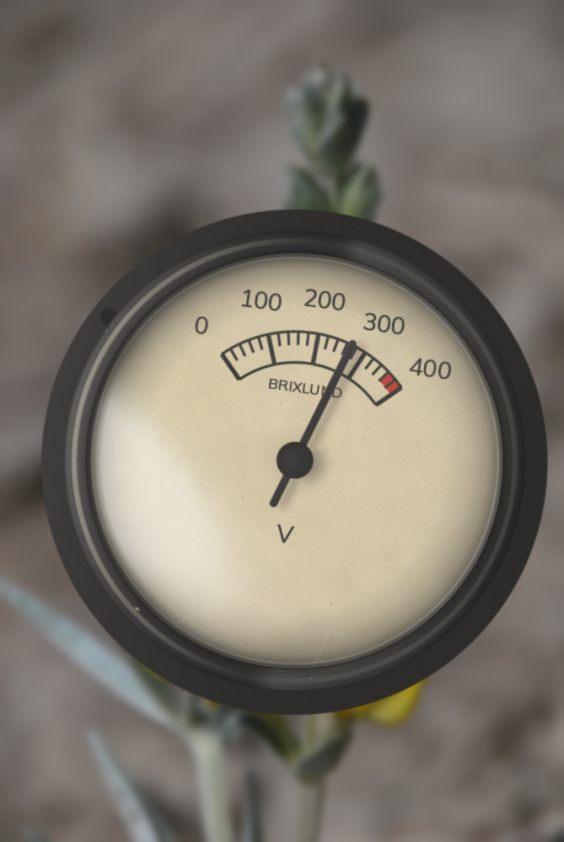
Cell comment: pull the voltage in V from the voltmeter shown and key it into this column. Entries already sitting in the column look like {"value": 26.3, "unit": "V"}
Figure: {"value": 270, "unit": "V"}
